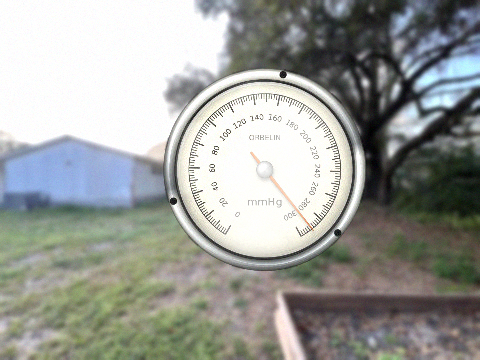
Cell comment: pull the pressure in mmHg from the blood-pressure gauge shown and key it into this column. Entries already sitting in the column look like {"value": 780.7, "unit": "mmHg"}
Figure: {"value": 290, "unit": "mmHg"}
